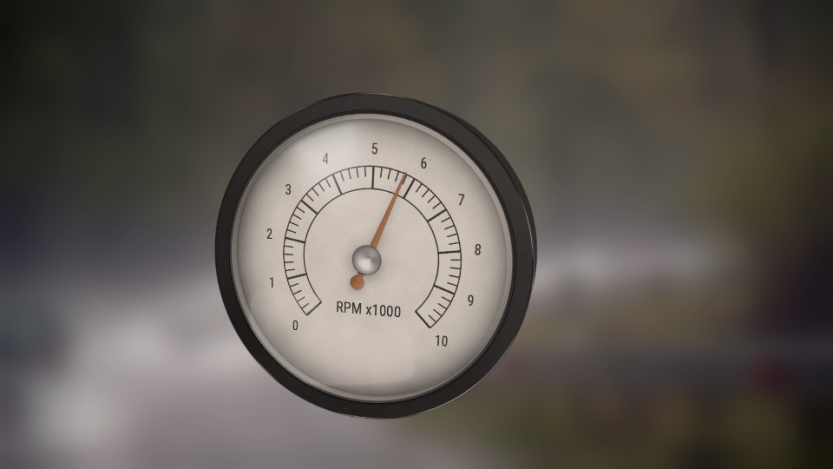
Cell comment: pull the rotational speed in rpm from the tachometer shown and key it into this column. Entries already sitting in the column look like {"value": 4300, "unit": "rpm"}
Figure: {"value": 5800, "unit": "rpm"}
